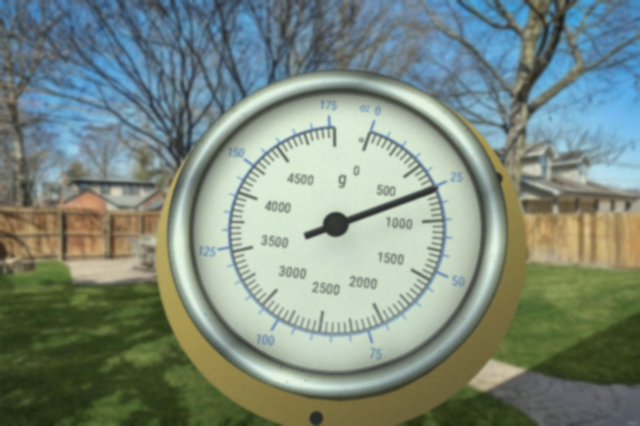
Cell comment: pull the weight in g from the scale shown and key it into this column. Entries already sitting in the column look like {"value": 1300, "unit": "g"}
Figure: {"value": 750, "unit": "g"}
